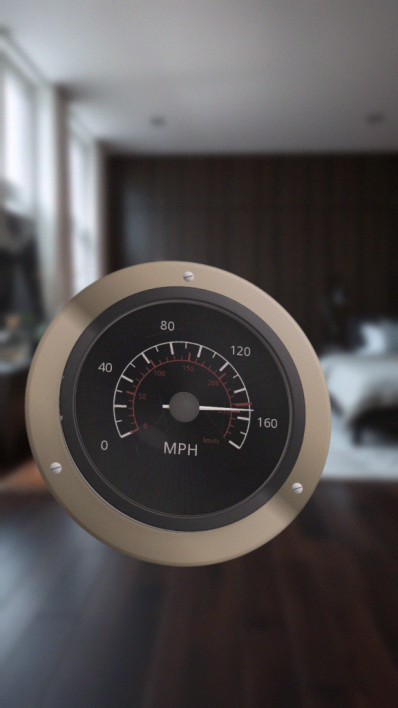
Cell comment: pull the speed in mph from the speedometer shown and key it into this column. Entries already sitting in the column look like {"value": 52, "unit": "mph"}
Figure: {"value": 155, "unit": "mph"}
